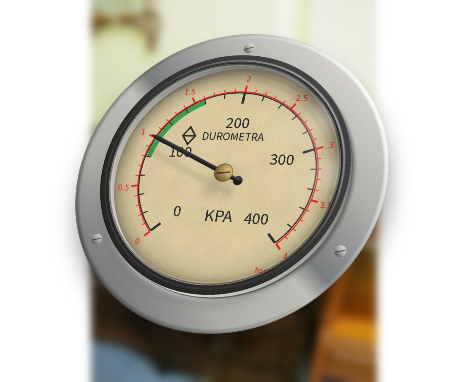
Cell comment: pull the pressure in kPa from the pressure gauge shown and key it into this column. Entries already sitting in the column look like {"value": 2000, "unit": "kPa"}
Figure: {"value": 100, "unit": "kPa"}
